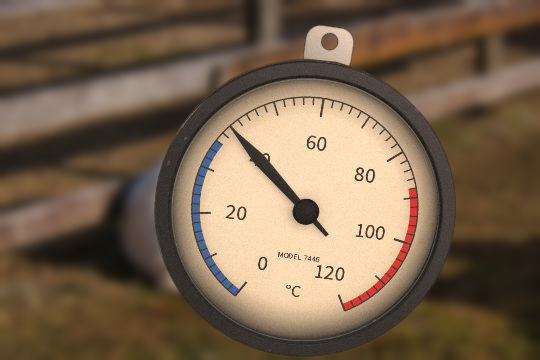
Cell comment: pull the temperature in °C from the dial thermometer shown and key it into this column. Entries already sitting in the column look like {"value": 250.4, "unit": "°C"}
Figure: {"value": 40, "unit": "°C"}
